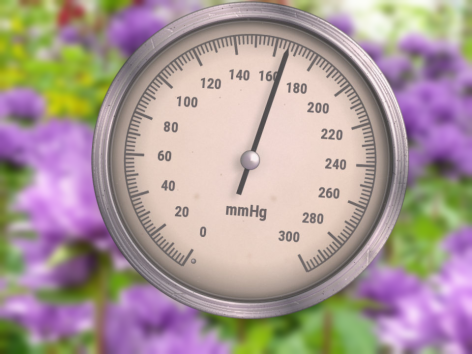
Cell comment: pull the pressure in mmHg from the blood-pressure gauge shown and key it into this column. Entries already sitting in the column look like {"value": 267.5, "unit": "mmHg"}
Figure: {"value": 166, "unit": "mmHg"}
